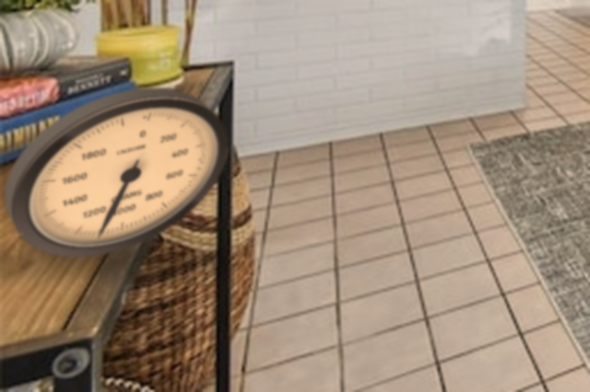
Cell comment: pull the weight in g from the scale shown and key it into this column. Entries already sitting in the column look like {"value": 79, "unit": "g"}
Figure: {"value": 1100, "unit": "g"}
